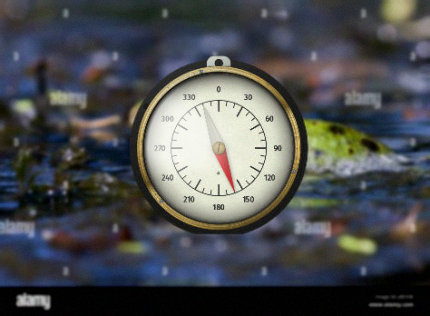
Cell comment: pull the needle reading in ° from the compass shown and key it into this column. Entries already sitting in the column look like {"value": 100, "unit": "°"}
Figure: {"value": 160, "unit": "°"}
